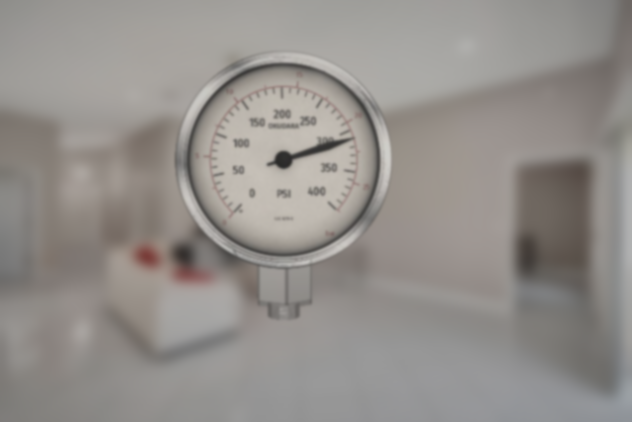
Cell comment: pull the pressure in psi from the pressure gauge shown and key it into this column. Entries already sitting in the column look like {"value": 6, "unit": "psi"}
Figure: {"value": 310, "unit": "psi"}
